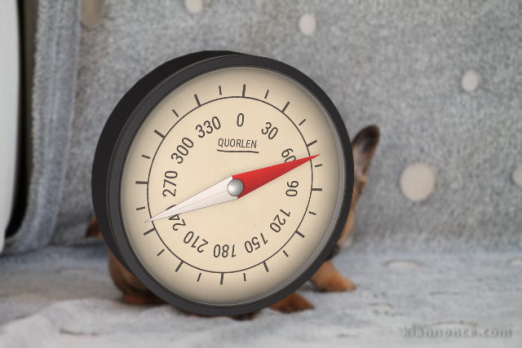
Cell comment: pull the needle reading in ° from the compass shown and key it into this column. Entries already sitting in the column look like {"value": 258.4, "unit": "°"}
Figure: {"value": 67.5, "unit": "°"}
